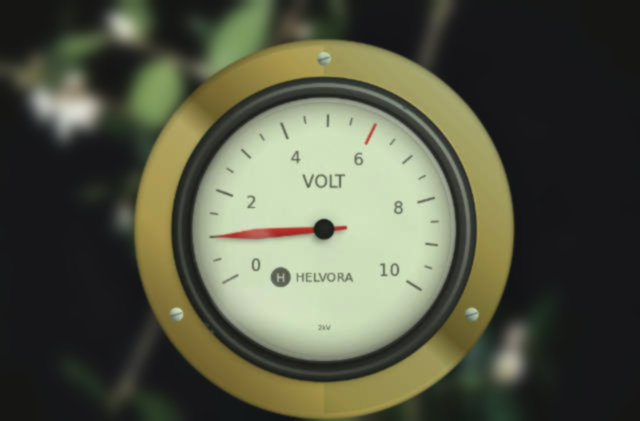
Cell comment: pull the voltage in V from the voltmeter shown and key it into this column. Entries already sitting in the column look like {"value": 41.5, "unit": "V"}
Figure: {"value": 1, "unit": "V"}
